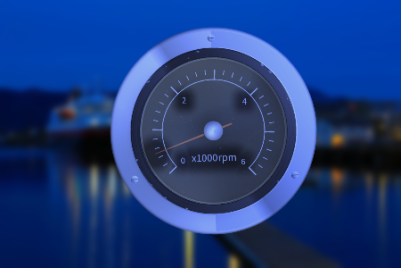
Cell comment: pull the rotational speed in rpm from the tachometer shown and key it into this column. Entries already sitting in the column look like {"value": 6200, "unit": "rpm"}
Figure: {"value": 500, "unit": "rpm"}
